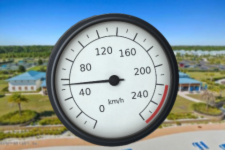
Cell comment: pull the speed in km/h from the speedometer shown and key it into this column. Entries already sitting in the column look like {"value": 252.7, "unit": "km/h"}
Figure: {"value": 55, "unit": "km/h"}
